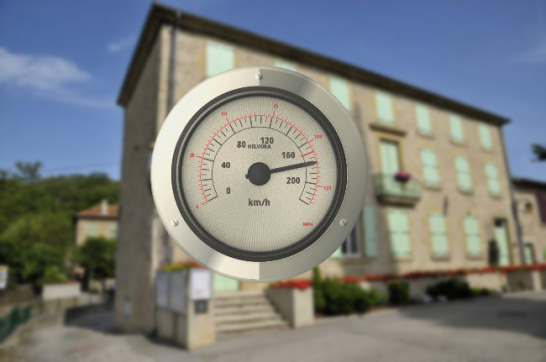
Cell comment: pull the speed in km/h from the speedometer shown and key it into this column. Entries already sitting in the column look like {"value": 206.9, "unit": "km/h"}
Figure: {"value": 180, "unit": "km/h"}
